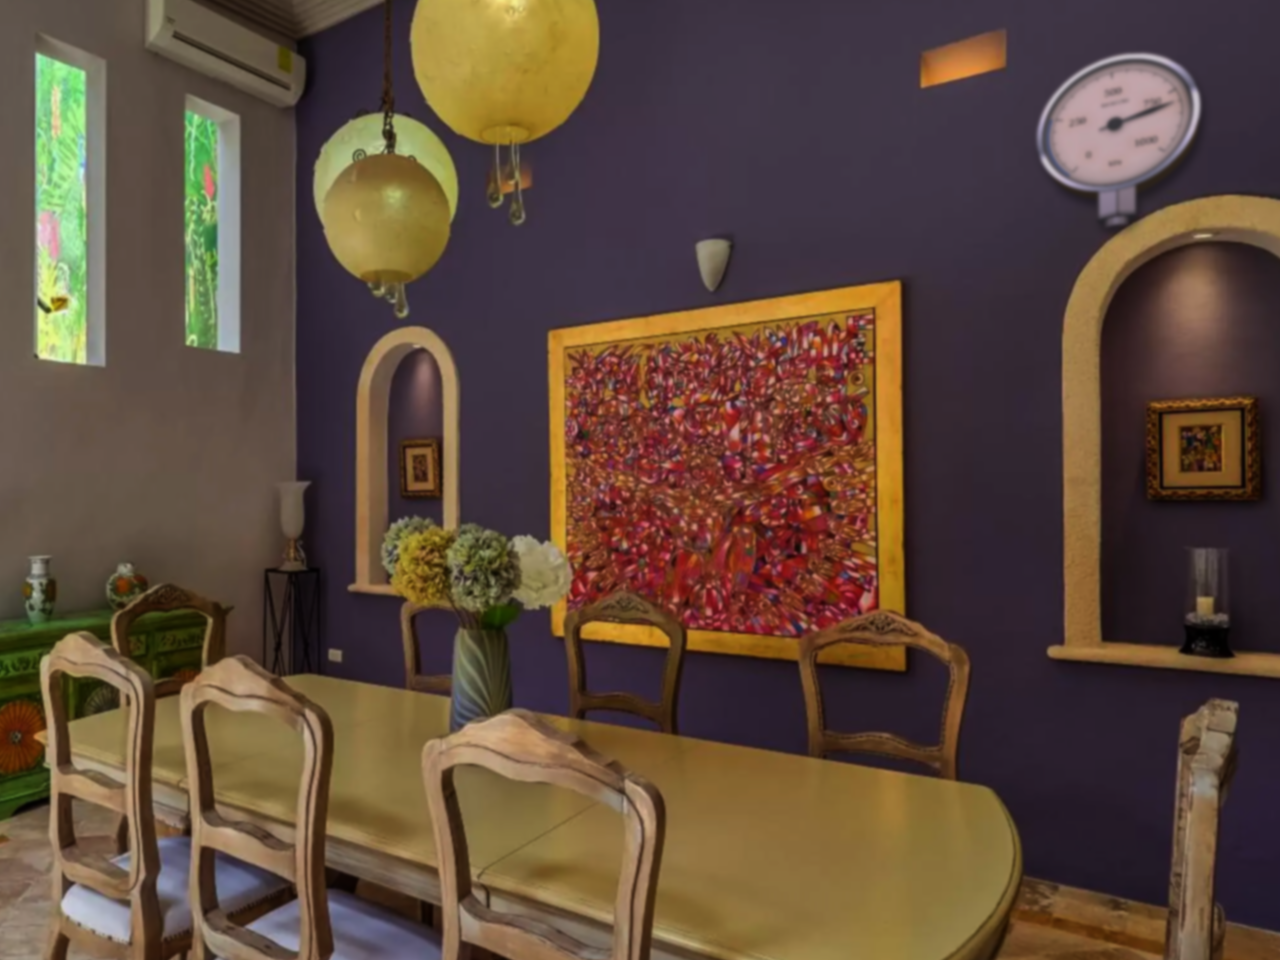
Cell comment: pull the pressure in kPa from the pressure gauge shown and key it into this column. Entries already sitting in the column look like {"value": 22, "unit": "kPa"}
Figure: {"value": 800, "unit": "kPa"}
